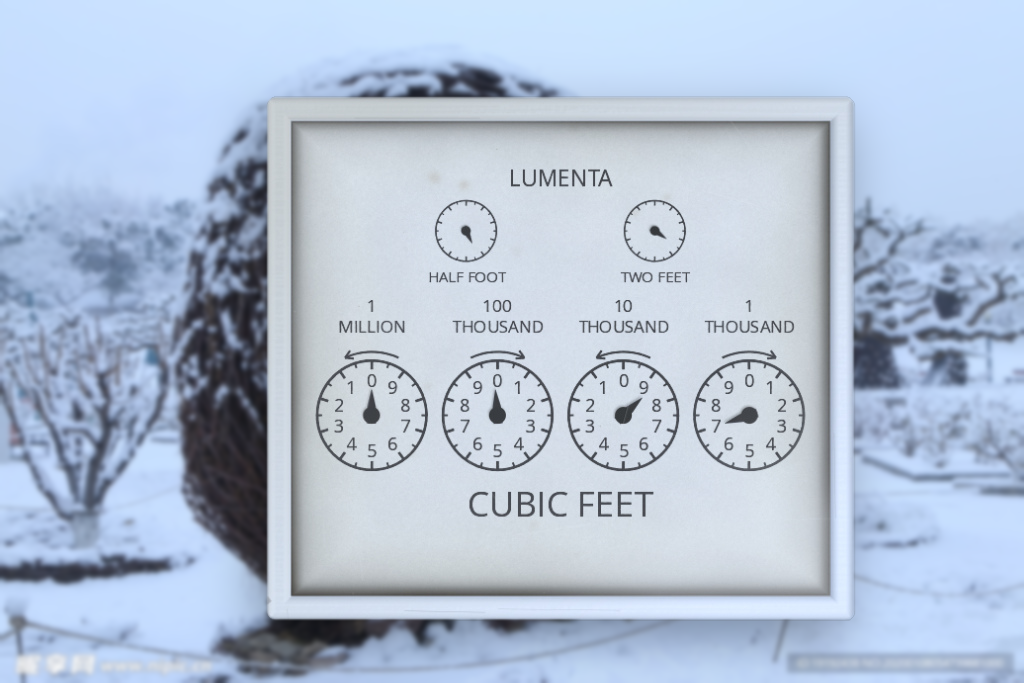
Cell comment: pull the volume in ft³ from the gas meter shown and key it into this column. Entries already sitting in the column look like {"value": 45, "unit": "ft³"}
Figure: {"value": 998700, "unit": "ft³"}
